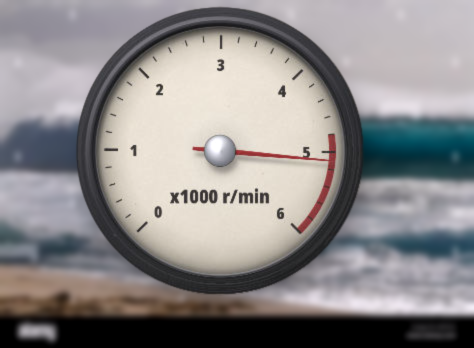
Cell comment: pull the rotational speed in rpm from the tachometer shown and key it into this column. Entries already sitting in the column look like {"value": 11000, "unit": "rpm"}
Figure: {"value": 5100, "unit": "rpm"}
